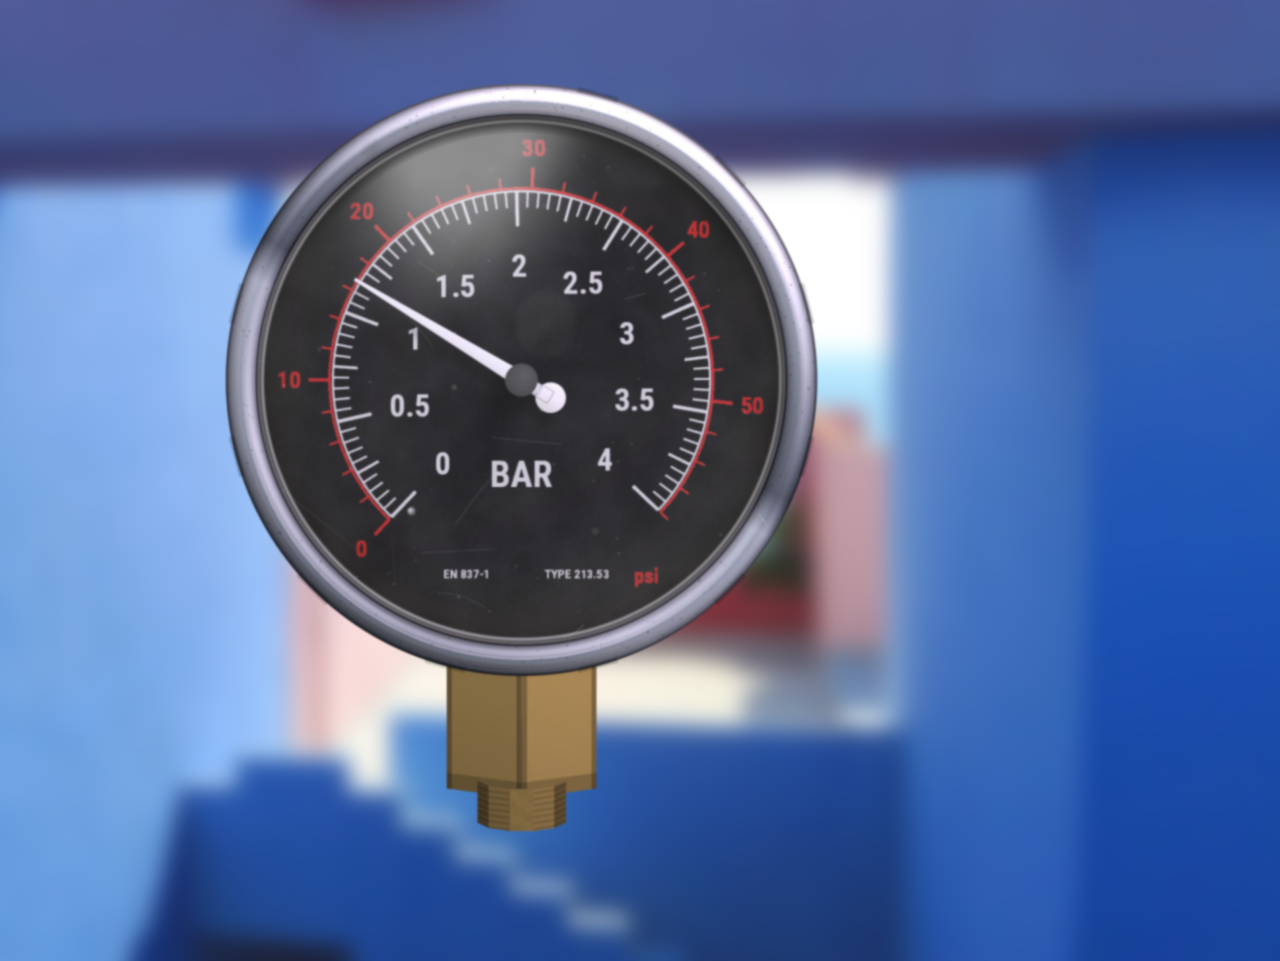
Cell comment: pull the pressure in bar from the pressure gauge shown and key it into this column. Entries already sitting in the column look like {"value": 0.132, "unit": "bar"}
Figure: {"value": 1.15, "unit": "bar"}
